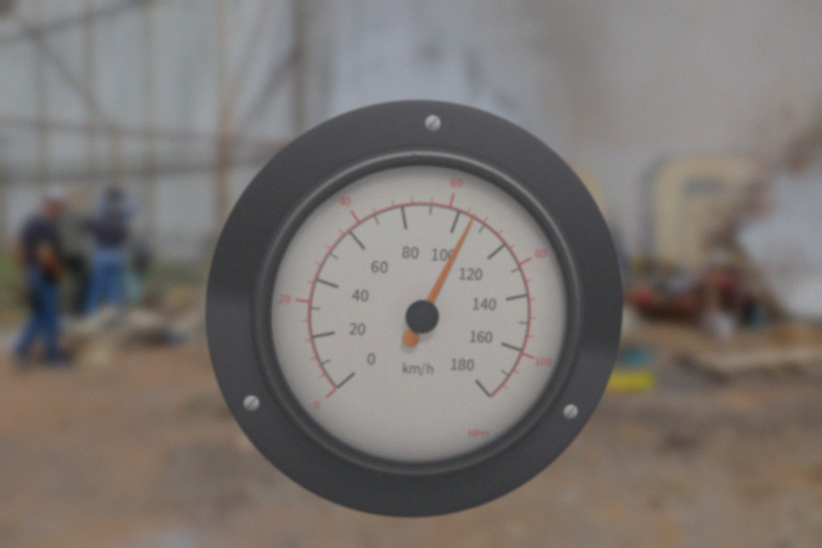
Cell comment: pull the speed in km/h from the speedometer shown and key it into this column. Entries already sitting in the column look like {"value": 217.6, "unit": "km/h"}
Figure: {"value": 105, "unit": "km/h"}
